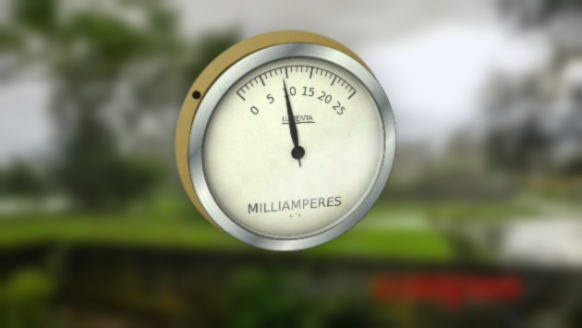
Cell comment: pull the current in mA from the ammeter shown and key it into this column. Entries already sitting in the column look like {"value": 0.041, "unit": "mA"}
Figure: {"value": 9, "unit": "mA"}
